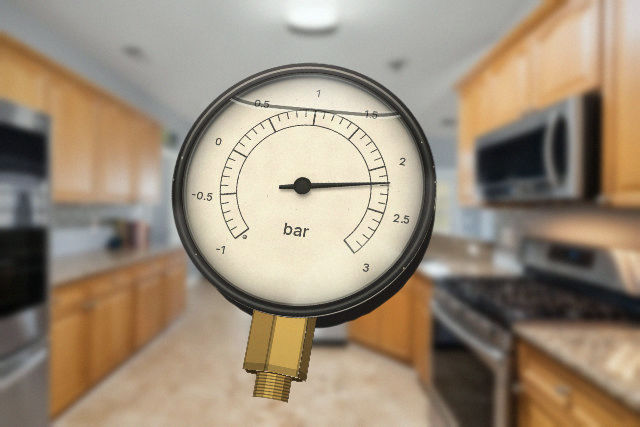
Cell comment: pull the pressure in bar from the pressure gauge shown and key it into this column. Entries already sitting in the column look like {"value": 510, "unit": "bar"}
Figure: {"value": 2.2, "unit": "bar"}
